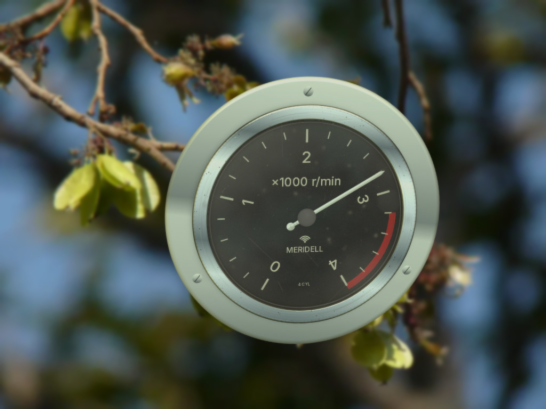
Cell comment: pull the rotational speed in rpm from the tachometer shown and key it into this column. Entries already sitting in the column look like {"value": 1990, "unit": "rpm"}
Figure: {"value": 2800, "unit": "rpm"}
